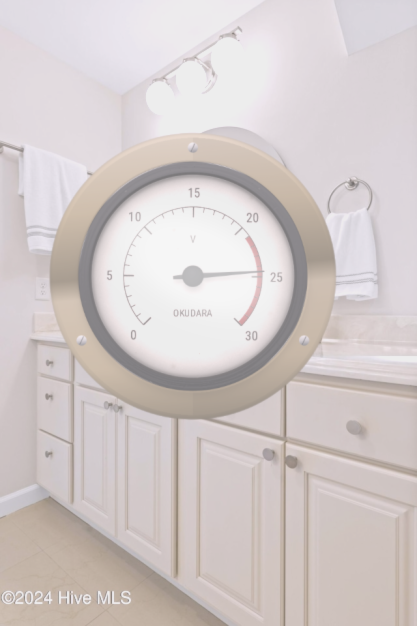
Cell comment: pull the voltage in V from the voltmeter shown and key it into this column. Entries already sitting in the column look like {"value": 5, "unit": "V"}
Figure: {"value": 24.5, "unit": "V"}
